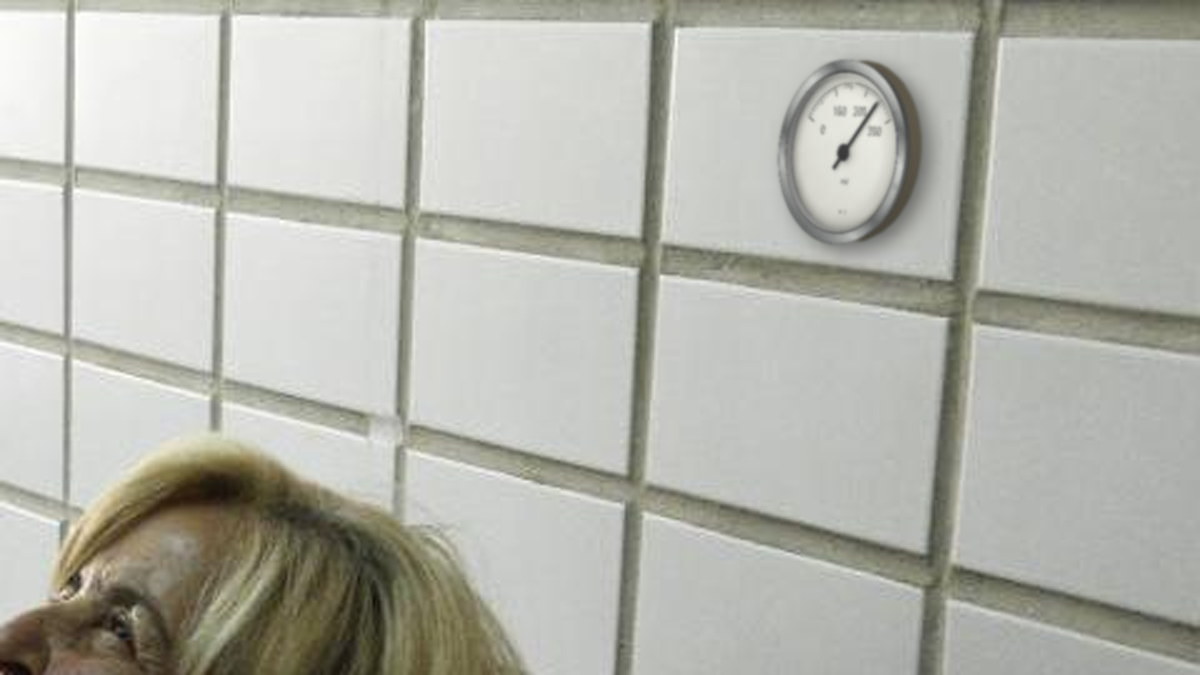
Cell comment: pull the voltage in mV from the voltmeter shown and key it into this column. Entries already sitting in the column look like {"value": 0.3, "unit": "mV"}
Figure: {"value": 250, "unit": "mV"}
